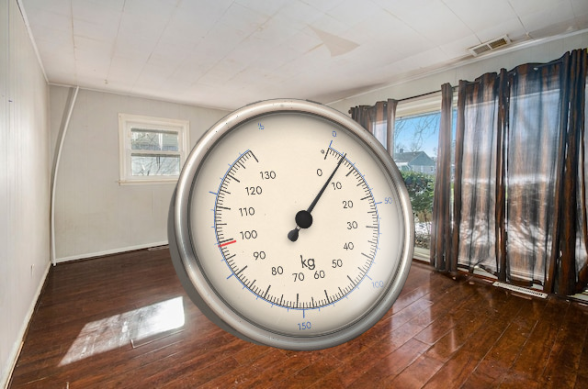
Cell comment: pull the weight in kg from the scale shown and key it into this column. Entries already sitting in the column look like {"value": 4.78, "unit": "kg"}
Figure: {"value": 5, "unit": "kg"}
